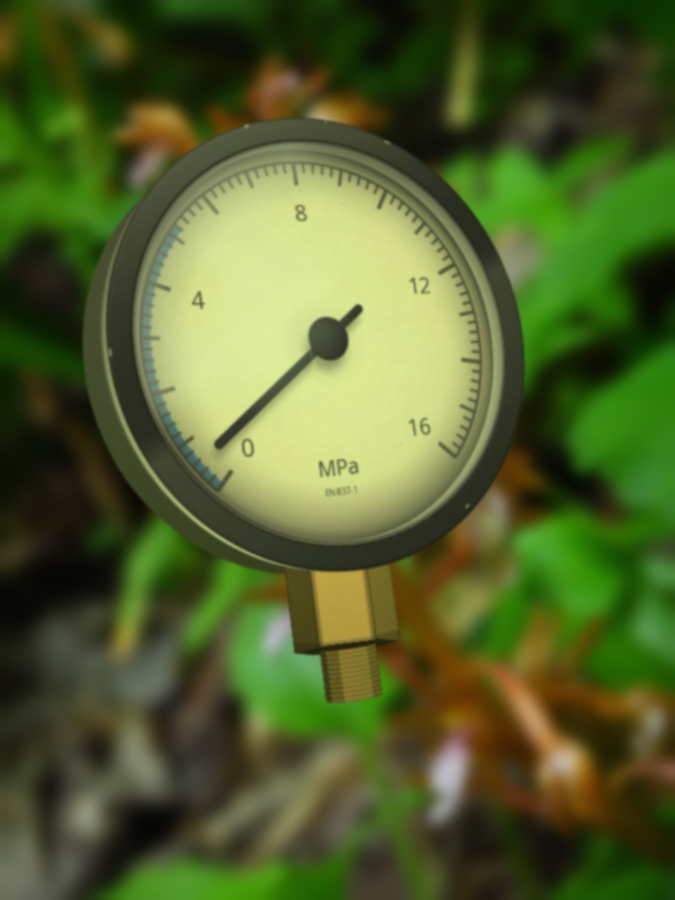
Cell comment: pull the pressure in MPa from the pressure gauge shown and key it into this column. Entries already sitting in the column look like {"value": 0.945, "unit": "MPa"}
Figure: {"value": 0.6, "unit": "MPa"}
